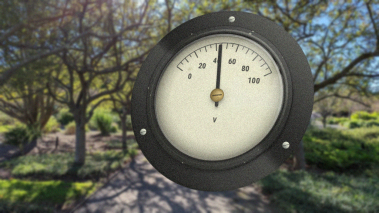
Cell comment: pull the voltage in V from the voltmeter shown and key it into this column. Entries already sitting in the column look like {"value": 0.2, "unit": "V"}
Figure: {"value": 45, "unit": "V"}
